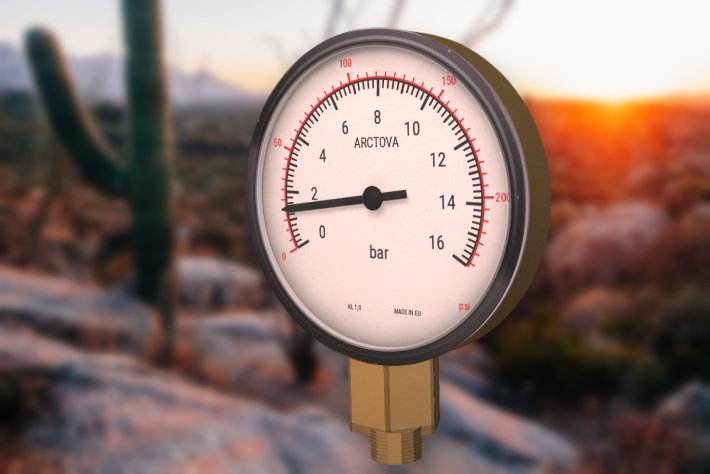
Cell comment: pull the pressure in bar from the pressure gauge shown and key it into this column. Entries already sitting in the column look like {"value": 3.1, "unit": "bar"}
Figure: {"value": 1.4, "unit": "bar"}
